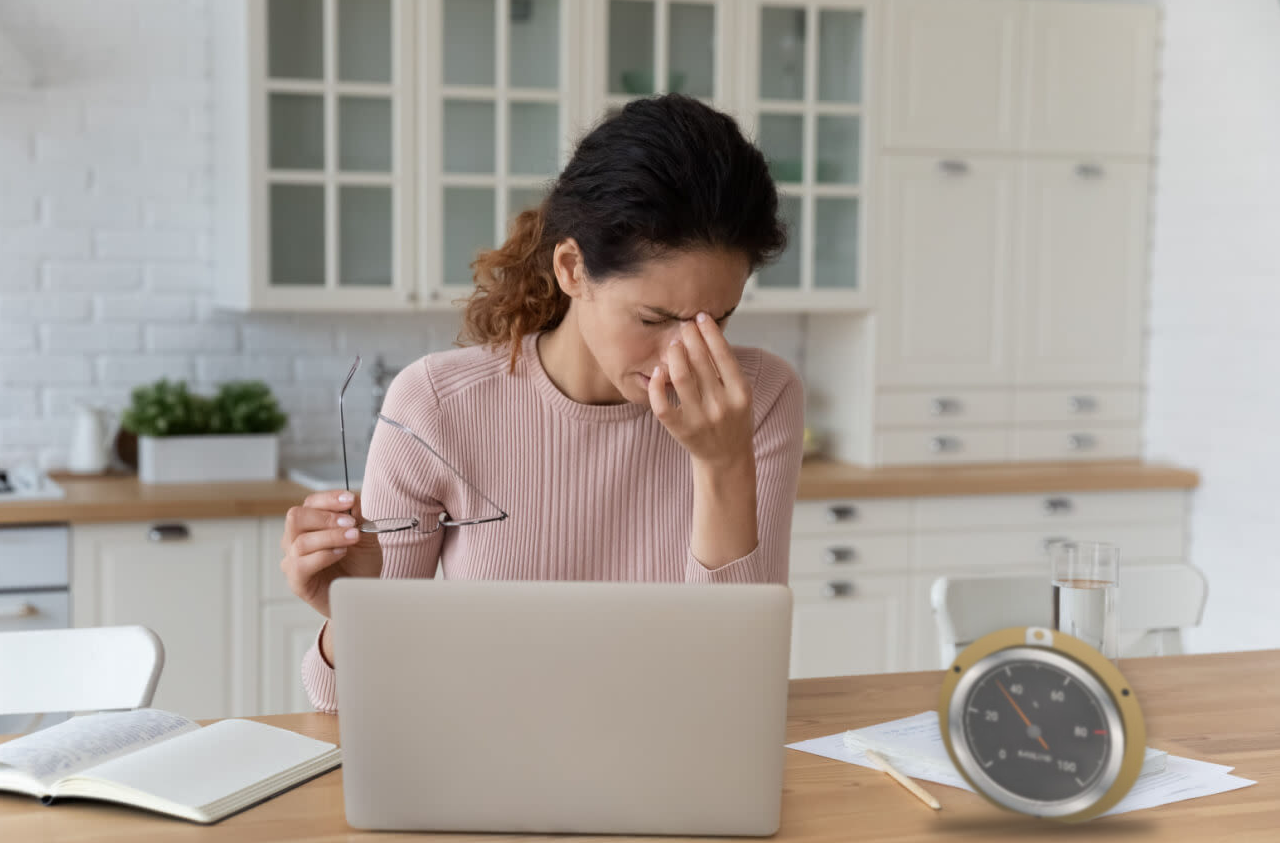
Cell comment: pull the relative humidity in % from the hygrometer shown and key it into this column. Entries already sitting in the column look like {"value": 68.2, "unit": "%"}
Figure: {"value": 35, "unit": "%"}
